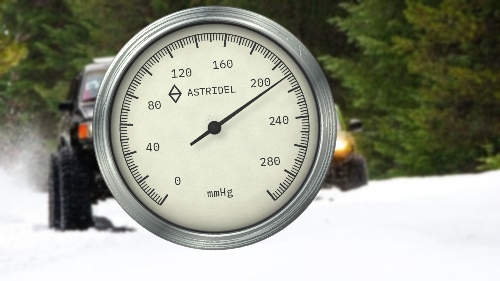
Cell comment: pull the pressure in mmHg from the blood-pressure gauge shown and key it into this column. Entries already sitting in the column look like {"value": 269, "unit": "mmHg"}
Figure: {"value": 210, "unit": "mmHg"}
